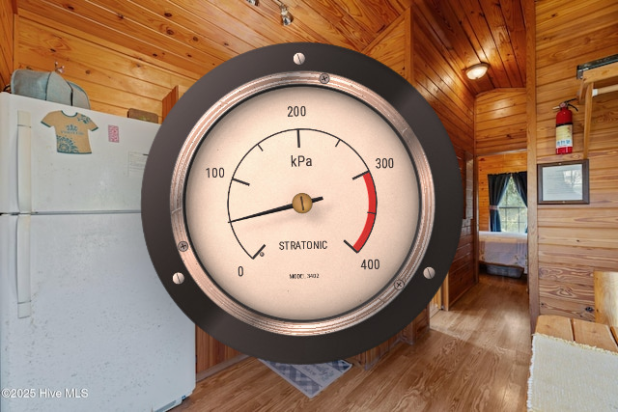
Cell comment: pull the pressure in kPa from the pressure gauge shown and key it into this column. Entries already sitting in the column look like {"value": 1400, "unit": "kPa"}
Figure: {"value": 50, "unit": "kPa"}
